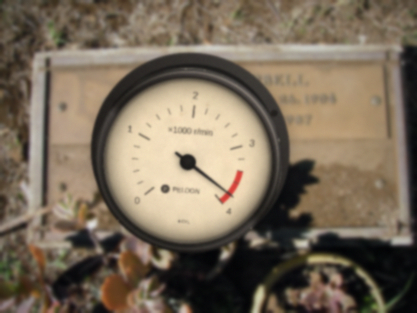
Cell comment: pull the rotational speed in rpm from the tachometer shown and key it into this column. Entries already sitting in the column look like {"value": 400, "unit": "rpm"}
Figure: {"value": 3800, "unit": "rpm"}
